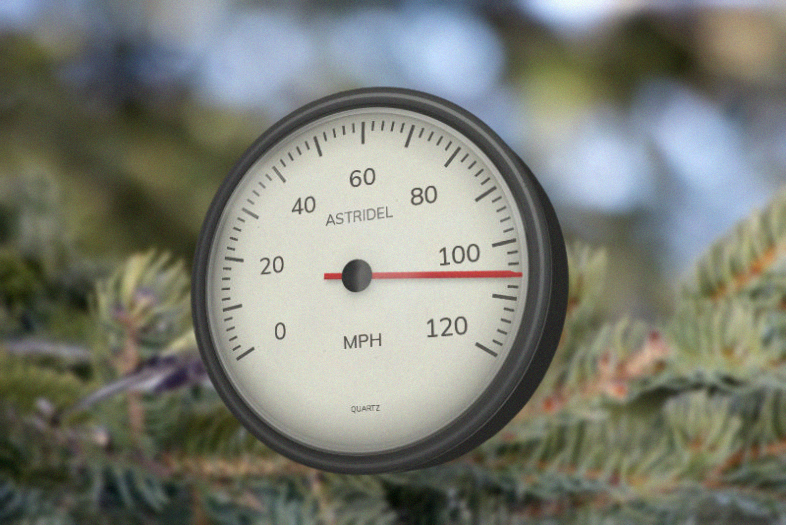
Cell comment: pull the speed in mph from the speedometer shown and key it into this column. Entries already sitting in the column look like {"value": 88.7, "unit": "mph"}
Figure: {"value": 106, "unit": "mph"}
